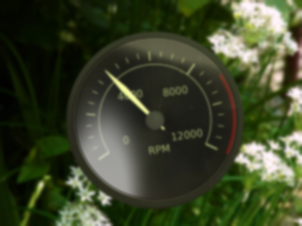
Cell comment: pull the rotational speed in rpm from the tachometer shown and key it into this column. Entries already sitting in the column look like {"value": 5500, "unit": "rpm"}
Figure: {"value": 4000, "unit": "rpm"}
